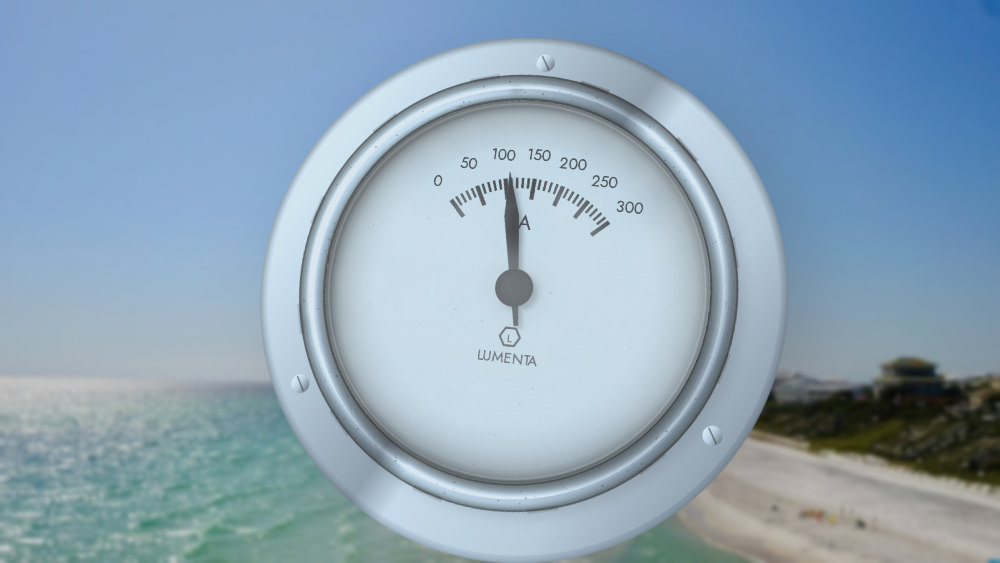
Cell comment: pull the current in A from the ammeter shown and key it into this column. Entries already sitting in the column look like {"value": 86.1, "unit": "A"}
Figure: {"value": 110, "unit": "A"}
